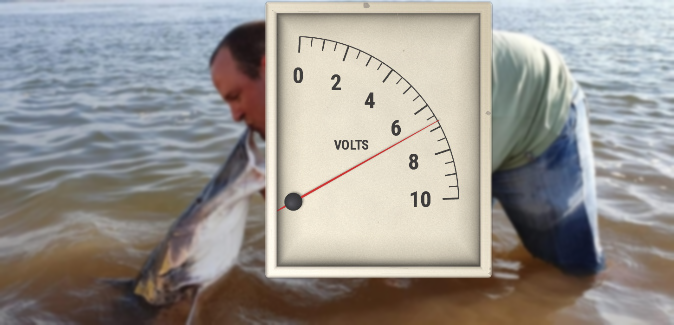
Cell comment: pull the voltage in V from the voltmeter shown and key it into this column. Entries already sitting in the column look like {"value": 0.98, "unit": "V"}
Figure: {"value": 6.75, "unit": "V"}
